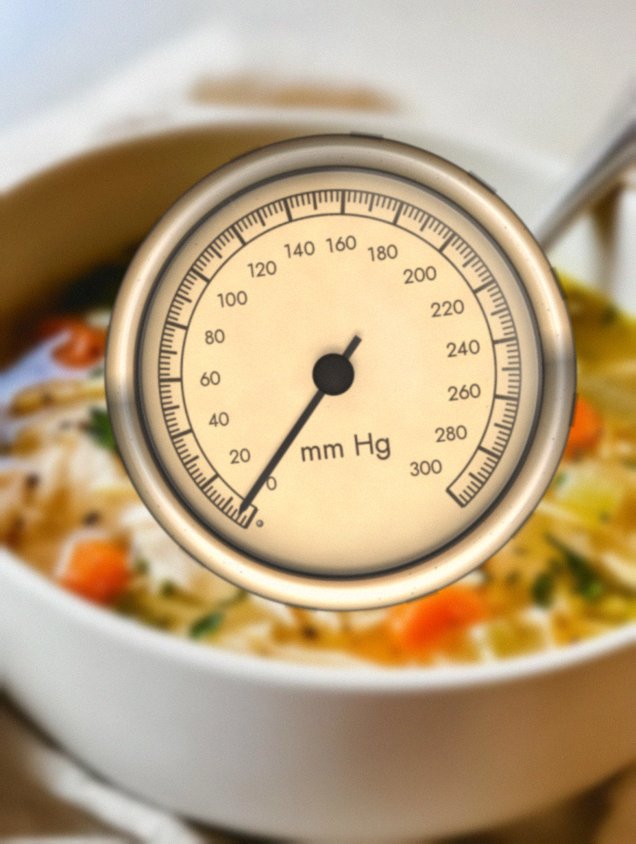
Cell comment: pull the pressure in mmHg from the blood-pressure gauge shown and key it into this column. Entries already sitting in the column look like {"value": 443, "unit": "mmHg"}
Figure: {"value": 4, "unit": "mmHg"}
